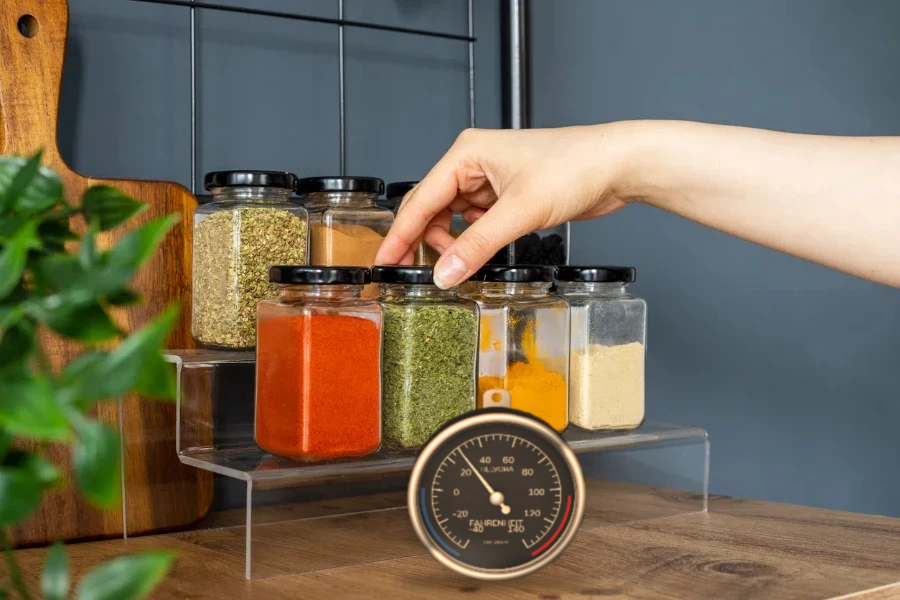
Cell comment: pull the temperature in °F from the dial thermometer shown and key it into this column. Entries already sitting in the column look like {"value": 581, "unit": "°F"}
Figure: {"value": 28, "unit": "°F"}
